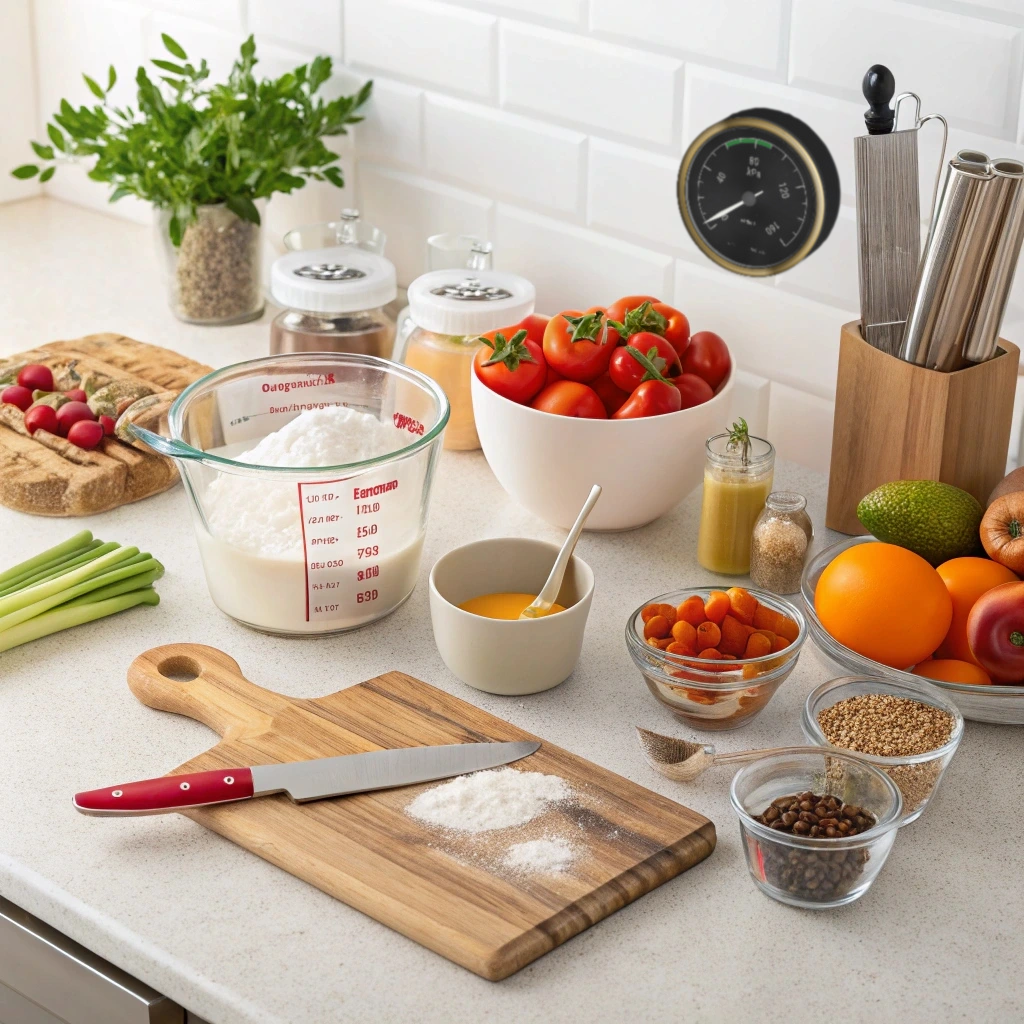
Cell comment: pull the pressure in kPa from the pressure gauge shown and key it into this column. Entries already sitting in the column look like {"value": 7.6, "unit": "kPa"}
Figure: {"value": 5, "unit": "kPa"}
